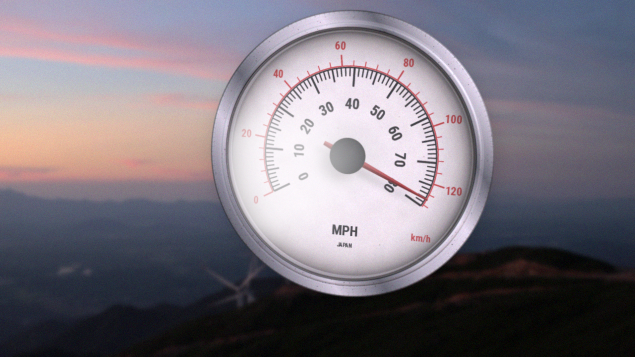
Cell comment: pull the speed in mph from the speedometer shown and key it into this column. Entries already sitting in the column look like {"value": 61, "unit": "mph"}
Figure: {"value": 78, "unit": "mph"}
